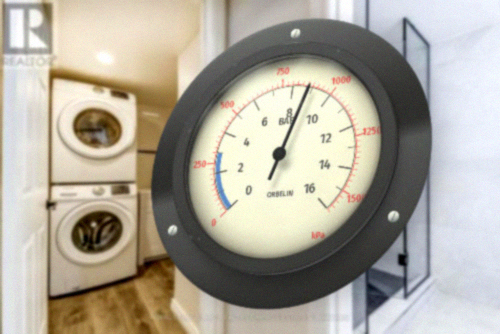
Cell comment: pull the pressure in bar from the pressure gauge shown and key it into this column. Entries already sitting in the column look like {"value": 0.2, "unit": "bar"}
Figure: {"value": 9, "unit": "bar"}
